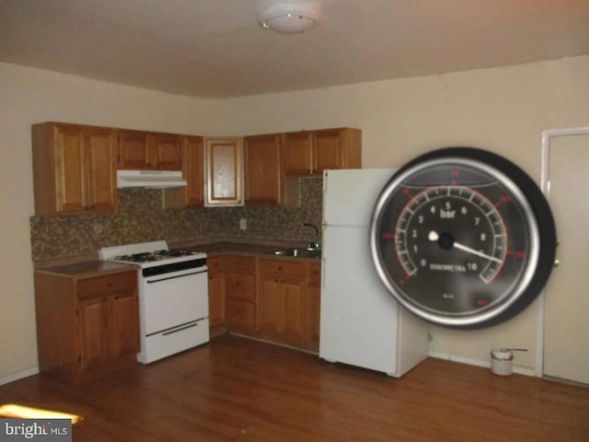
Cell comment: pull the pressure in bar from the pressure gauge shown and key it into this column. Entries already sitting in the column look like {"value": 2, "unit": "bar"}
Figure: {"value": 9, "unit": "bar"}
